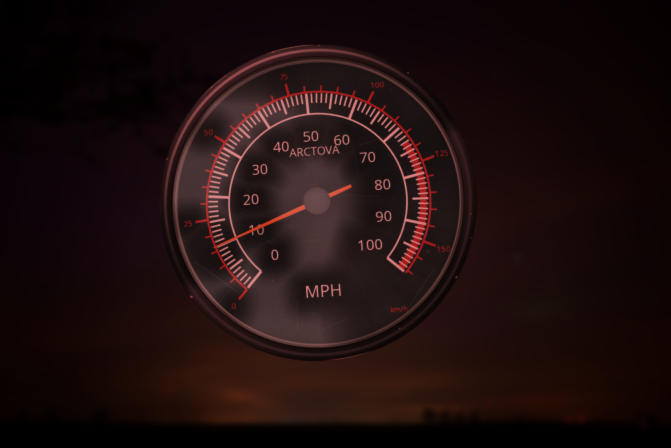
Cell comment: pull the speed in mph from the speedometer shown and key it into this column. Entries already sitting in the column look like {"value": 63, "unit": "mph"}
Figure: {"value": 10, "unit": "mph"}
